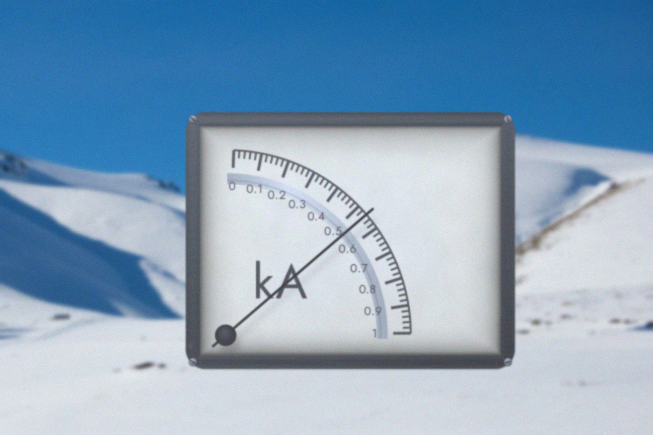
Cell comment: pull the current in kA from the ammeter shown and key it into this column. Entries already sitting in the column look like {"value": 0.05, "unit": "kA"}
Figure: {"value": 0.54, "unit": "kA"}
